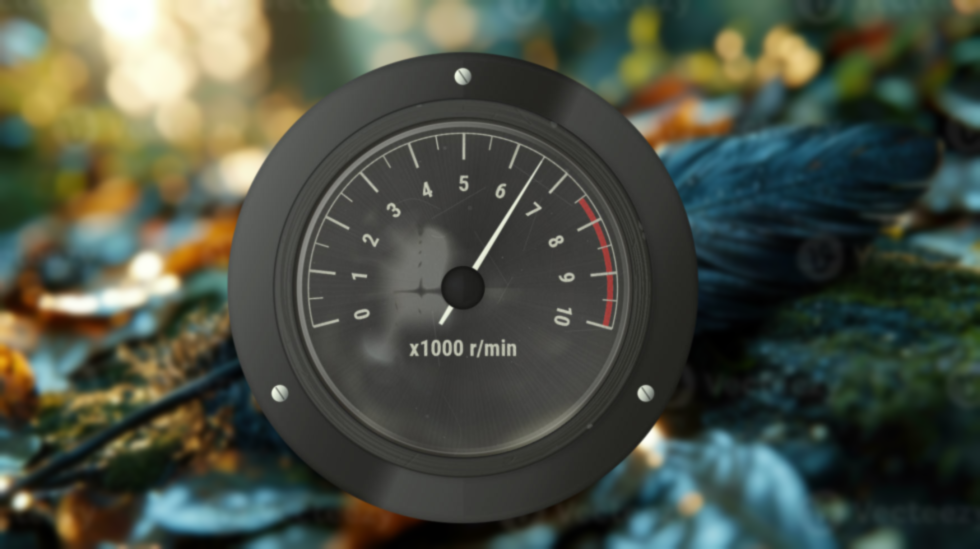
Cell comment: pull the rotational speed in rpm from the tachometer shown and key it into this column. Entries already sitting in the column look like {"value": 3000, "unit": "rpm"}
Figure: {"value": 6500, "unit": "rpm"}
